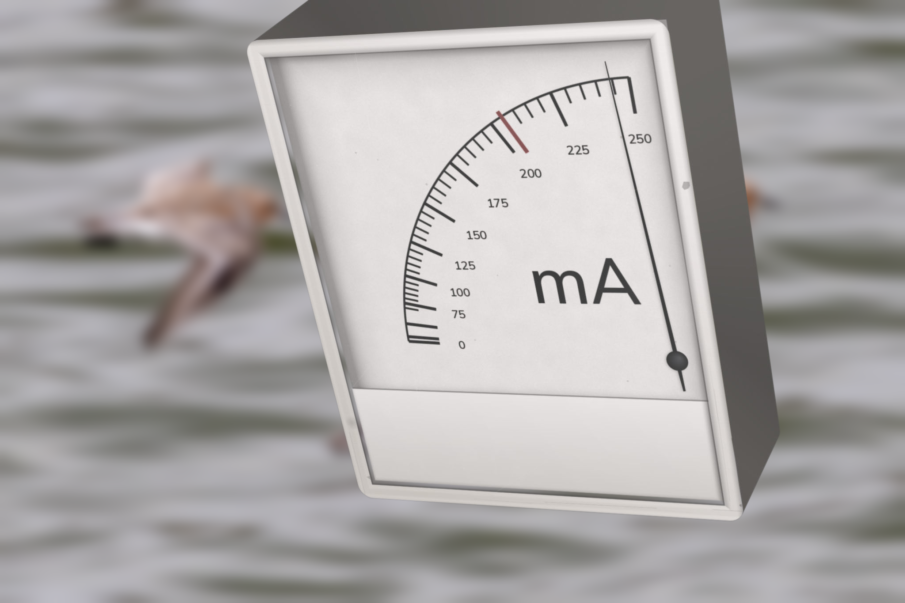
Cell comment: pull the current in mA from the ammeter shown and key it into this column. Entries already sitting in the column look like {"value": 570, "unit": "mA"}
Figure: {"value": 245, "unit": "mA"}
